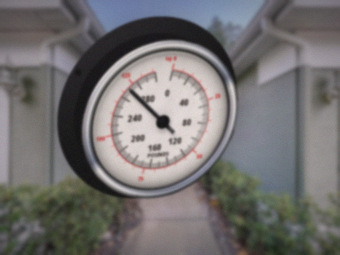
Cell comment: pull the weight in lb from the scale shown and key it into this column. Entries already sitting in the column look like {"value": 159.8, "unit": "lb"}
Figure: {"value": 270, "unit": "lb"}
